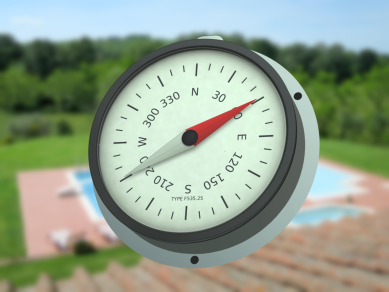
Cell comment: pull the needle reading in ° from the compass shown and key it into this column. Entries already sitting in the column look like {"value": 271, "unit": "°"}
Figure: {"value": 60, "unit": "°"}
